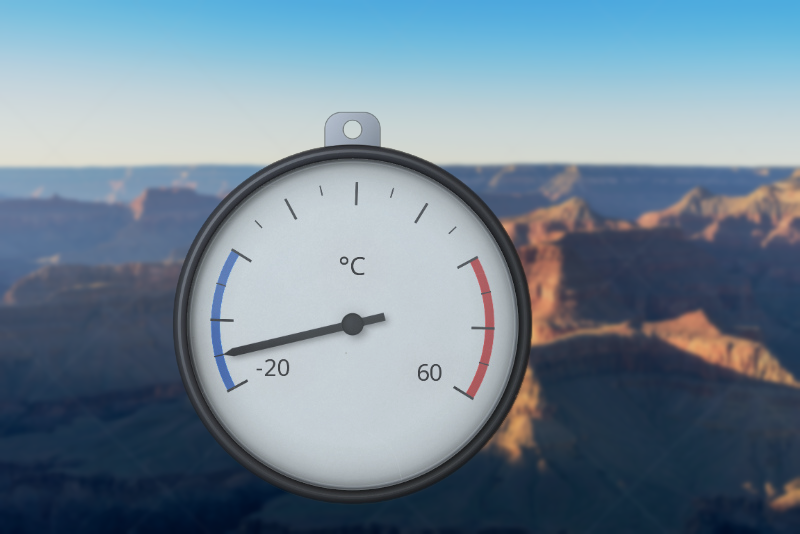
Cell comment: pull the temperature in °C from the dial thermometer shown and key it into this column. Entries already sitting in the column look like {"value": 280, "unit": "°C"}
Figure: {"value": -15, "unit": "°C"}
